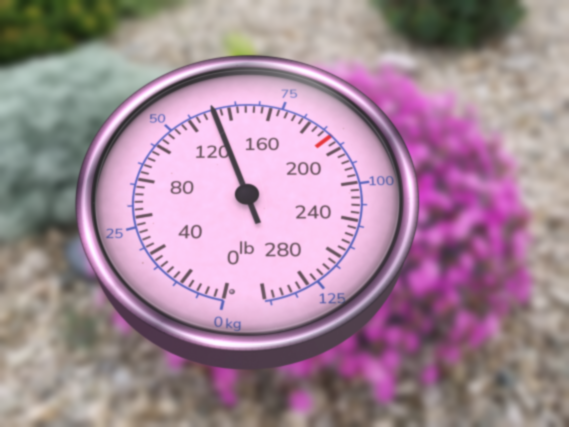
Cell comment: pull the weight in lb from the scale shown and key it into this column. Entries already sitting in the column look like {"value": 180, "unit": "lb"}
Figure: {"value": 132, "unit": "lb"}
